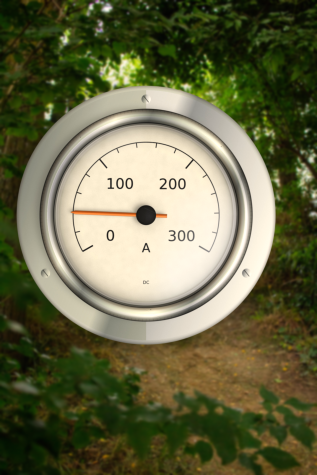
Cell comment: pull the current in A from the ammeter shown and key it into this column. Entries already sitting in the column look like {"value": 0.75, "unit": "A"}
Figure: {"value": 40, "unit": "A"}
